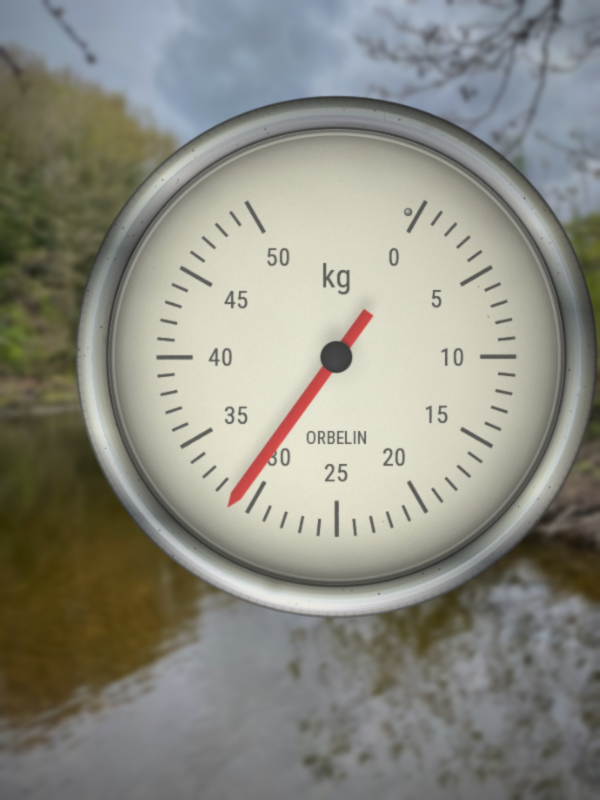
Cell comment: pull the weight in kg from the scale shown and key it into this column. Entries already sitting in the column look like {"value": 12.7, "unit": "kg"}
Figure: {"value": 31, "unit": "kg"}
